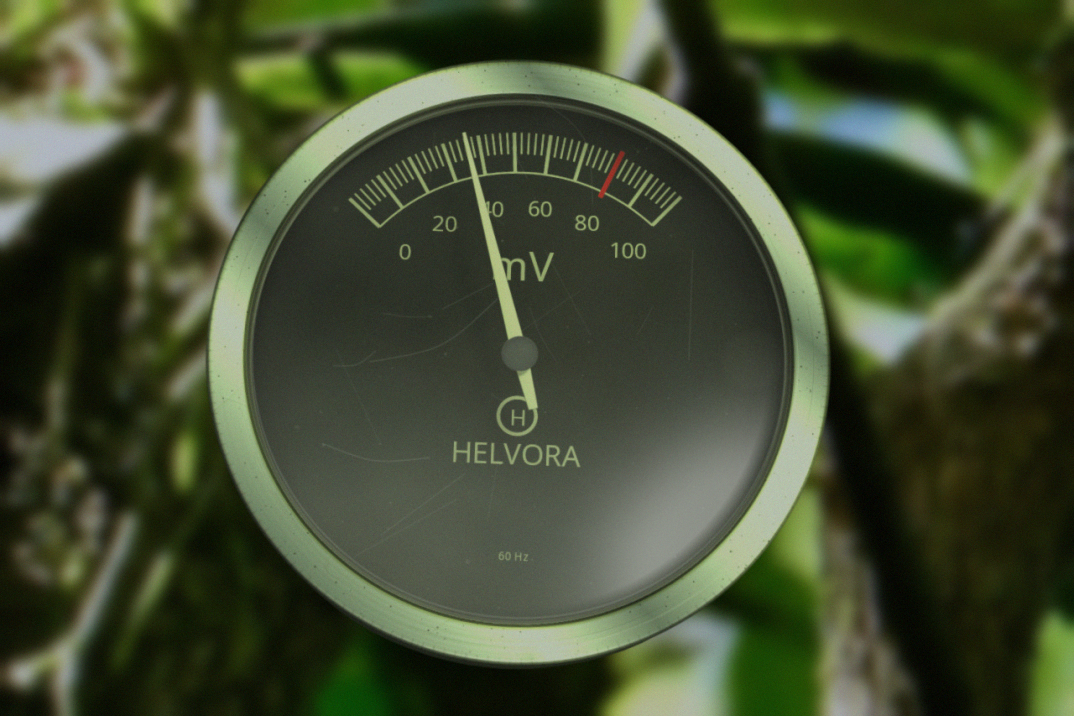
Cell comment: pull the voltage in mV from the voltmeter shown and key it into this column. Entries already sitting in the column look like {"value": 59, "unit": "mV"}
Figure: {"value": 36, "unit": "mV"}
